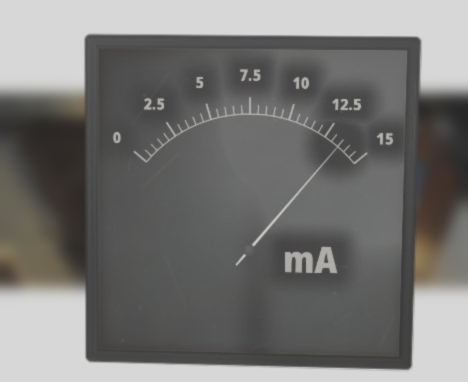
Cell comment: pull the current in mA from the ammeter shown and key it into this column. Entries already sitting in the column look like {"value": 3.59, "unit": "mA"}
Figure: {"value": 13.5, "unit": "mA"}
